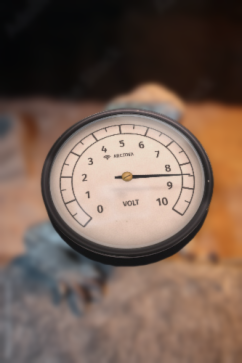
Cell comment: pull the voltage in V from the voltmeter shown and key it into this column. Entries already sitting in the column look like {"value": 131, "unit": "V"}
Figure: {"value": 8.5, "unit": "V"}
